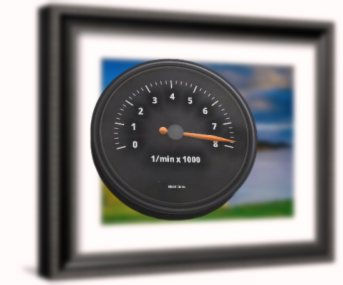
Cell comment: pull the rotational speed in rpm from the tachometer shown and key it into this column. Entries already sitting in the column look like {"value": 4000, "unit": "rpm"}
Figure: {"value": 7800, "unit": "rpm"}
